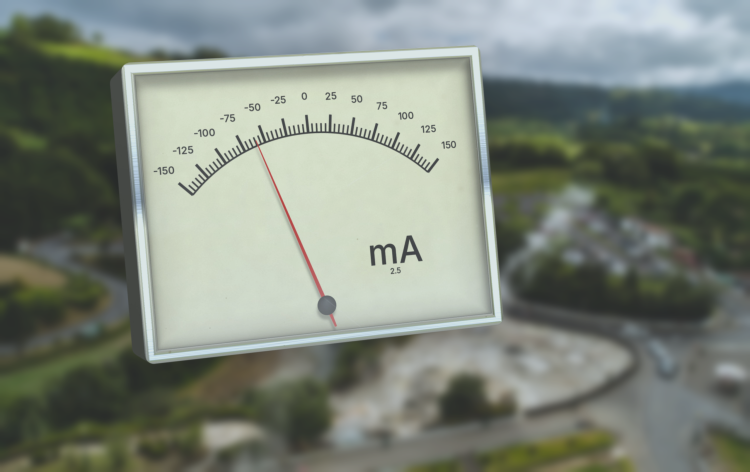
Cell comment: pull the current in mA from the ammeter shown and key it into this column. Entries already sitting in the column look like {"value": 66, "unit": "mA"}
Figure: {"value": -60, "unit": "mA"}
